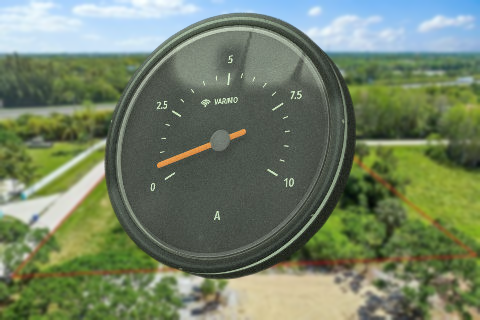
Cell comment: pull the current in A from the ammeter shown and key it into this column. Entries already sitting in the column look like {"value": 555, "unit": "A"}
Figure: {"value": 0.5, "unit": "A"}
